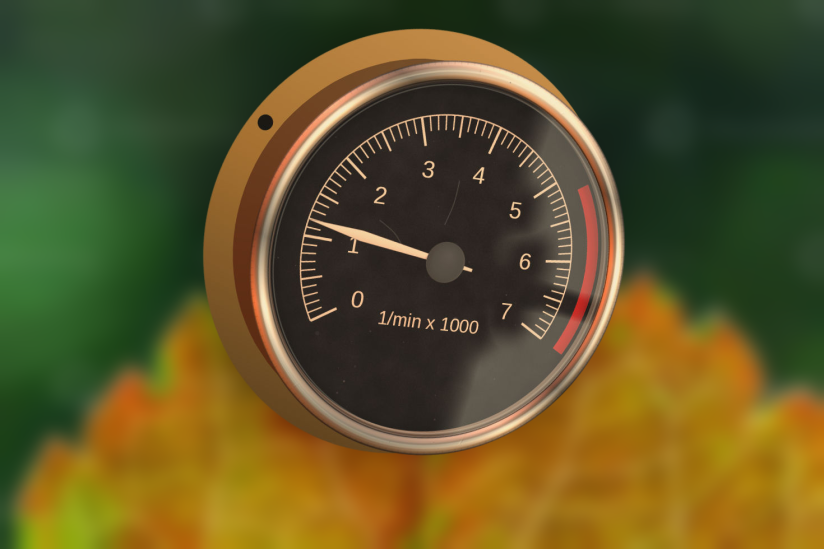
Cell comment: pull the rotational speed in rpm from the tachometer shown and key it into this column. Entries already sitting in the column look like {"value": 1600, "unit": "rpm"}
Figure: {"value": 1200, "unit": "rpm"}
